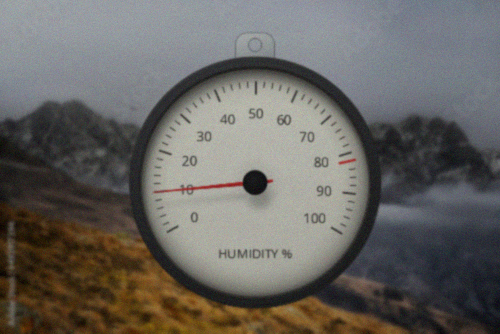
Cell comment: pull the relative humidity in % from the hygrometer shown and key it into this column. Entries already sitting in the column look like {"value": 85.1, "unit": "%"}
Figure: {"value": 10, "unit": "%"}
